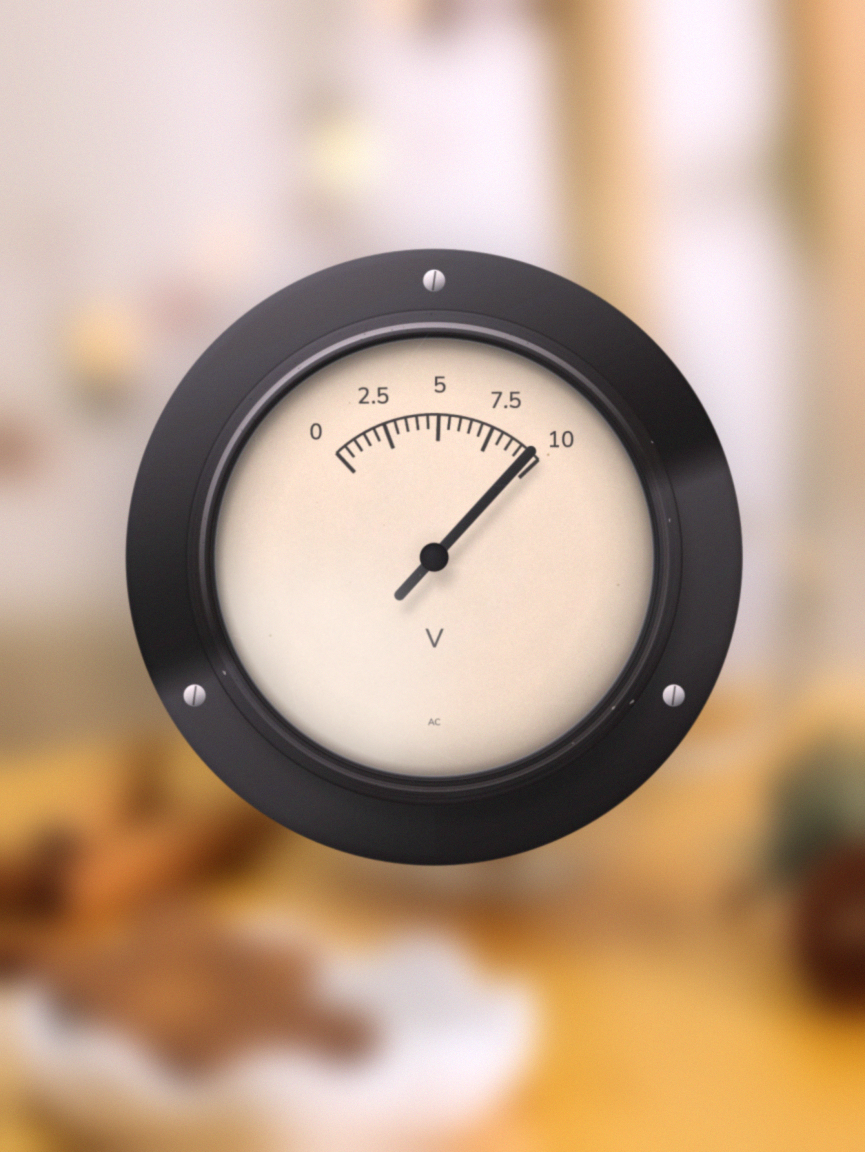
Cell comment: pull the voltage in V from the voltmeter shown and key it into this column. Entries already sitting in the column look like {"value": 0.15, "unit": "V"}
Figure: {"value": 9.5, "unit": "V"}
